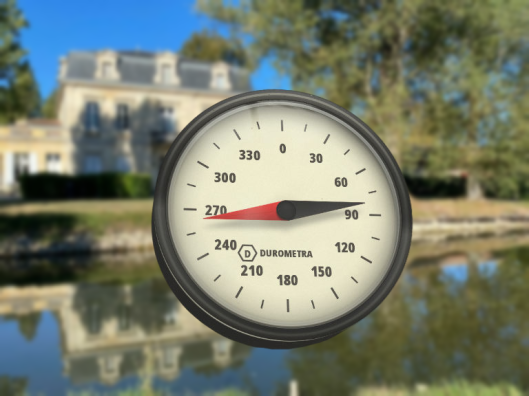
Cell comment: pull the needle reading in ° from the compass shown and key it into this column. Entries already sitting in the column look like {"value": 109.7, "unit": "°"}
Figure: {"value": 262.5, "unit": "°"}
